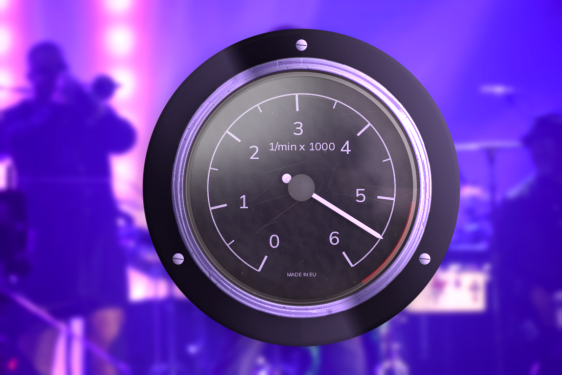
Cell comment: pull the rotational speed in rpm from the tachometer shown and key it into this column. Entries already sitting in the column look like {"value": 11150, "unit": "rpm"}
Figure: {"value": 5500, "unit": "rpm"}
